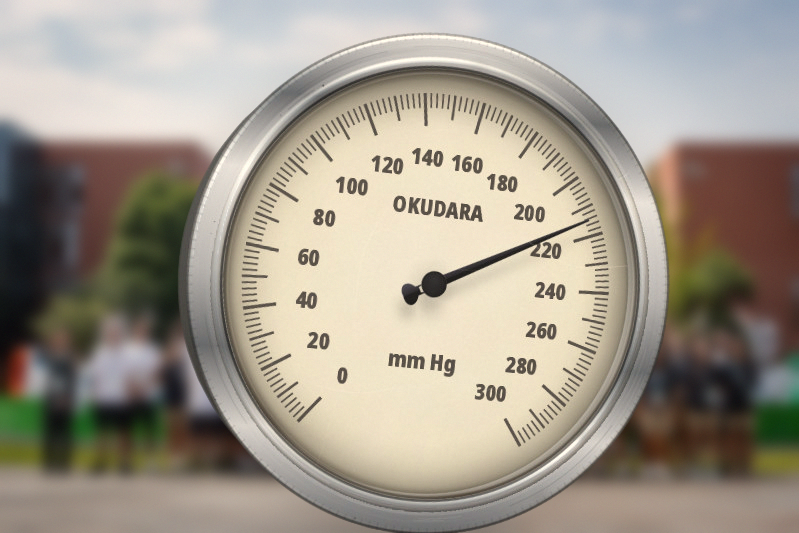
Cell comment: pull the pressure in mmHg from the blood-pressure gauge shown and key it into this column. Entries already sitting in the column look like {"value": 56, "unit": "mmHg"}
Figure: {"value": 214, "unit": "mmHg"}
